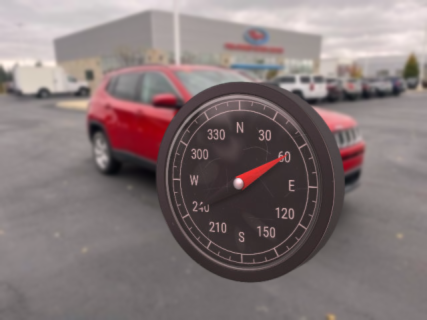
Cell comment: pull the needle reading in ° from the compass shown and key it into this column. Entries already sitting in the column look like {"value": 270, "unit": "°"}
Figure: {"value": 60, "unit": "°"}
